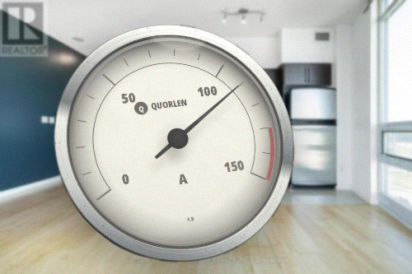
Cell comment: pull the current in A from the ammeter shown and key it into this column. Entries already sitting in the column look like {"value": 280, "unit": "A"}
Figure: {"value": 110, "unit": "A"}
